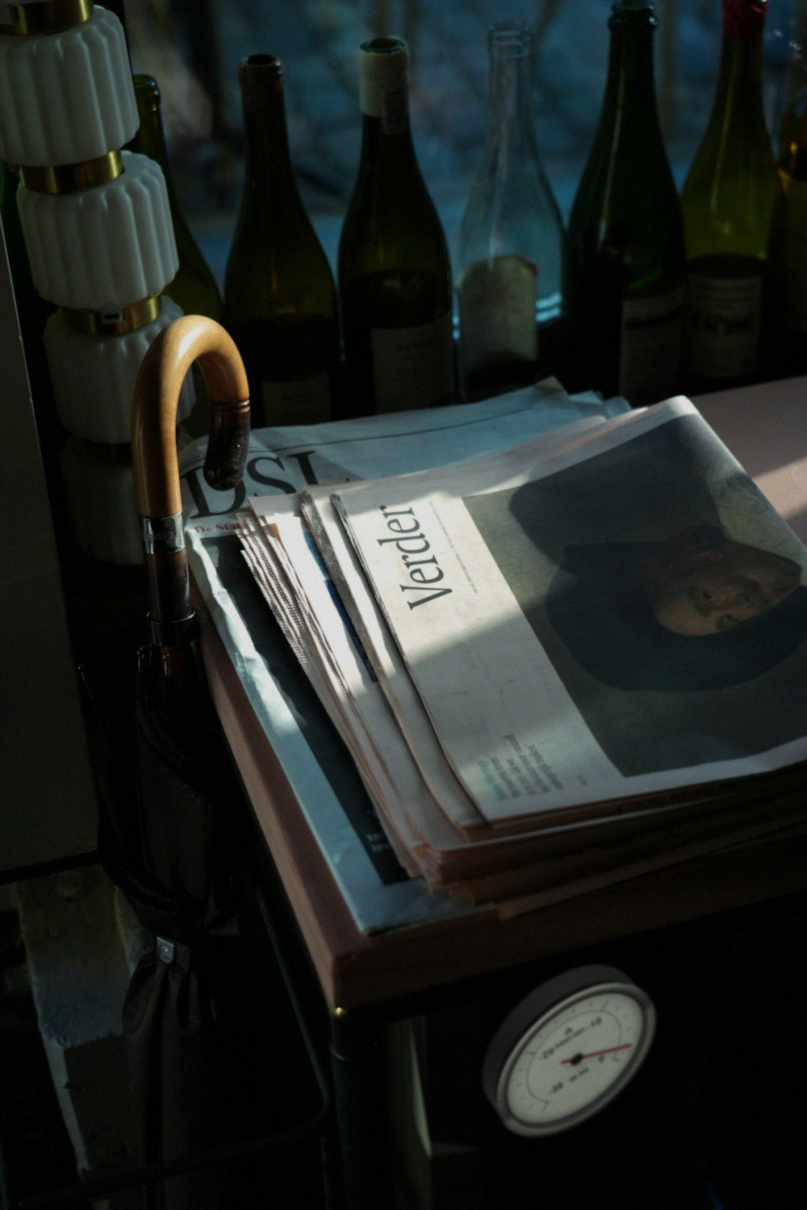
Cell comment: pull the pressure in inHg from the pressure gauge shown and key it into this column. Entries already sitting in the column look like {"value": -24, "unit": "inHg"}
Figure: {"value": -2, "unit": "inHg"}
